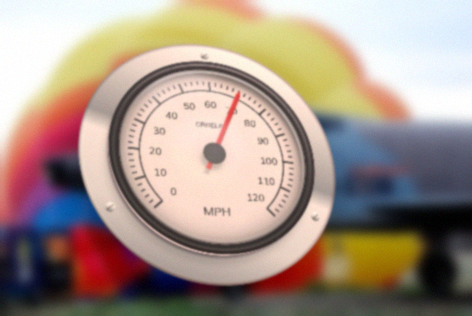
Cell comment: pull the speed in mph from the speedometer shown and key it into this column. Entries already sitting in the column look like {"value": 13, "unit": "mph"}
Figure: {"value": 70, "unit": "mph"}
